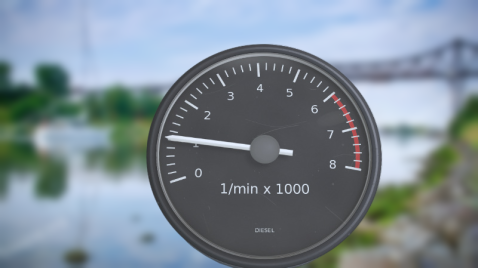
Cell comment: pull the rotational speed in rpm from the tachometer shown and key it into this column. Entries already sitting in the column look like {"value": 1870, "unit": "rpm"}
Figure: {"value": 1000, "unit": "rpm"}
